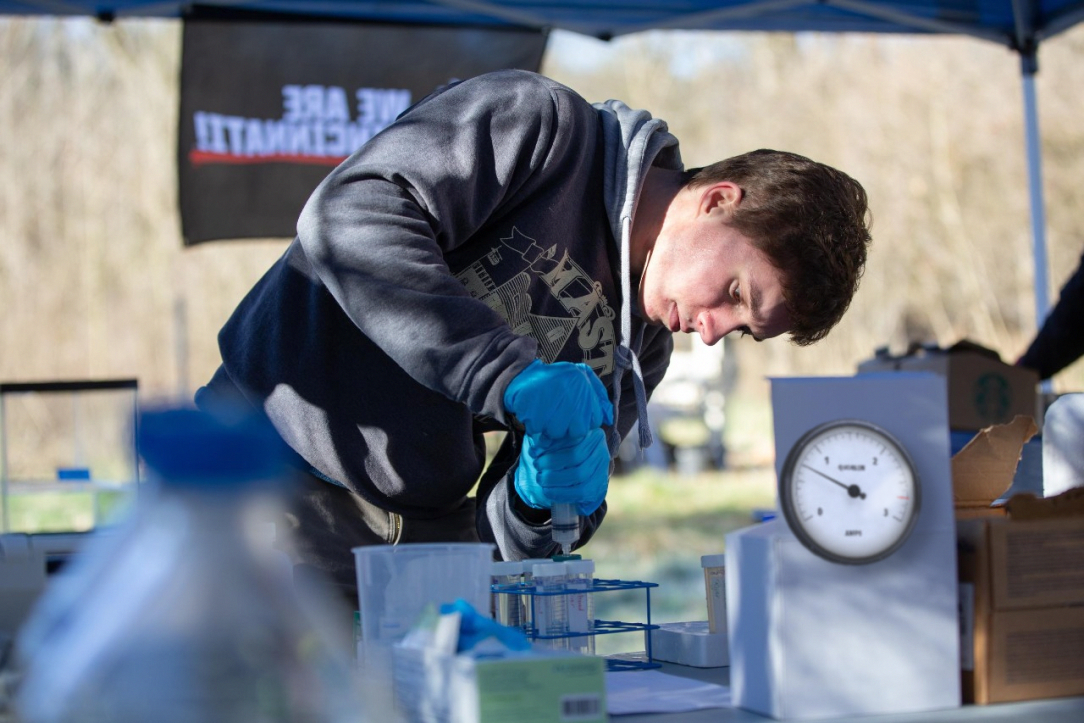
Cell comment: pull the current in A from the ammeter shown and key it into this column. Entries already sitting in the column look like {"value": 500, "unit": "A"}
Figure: {"value": 0.7, "unit": "A"}
